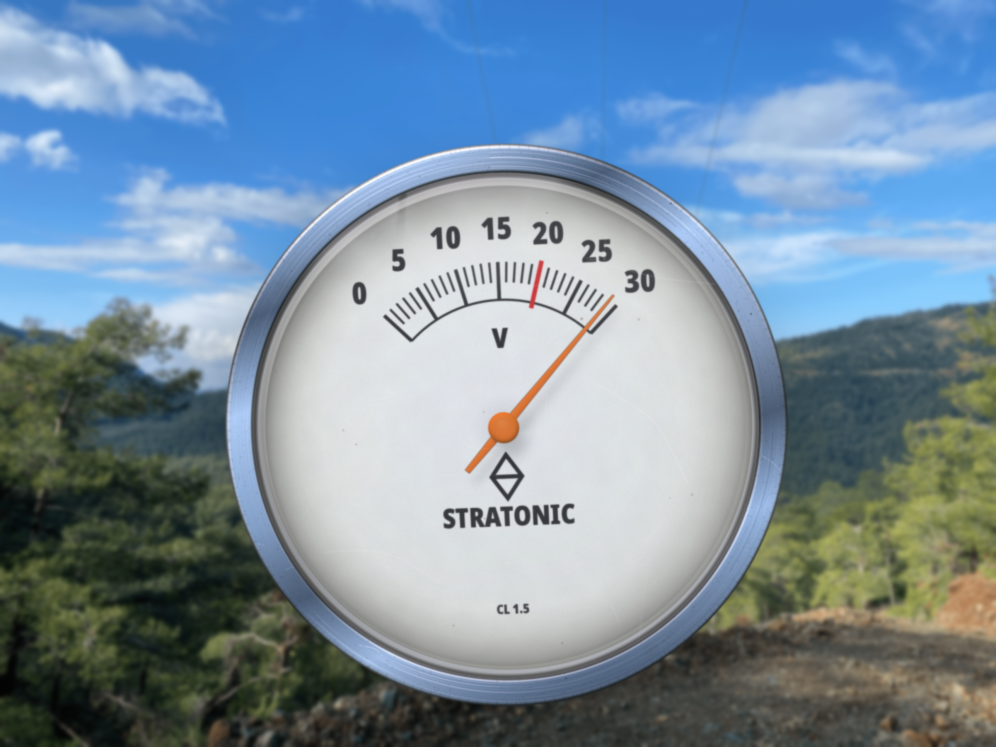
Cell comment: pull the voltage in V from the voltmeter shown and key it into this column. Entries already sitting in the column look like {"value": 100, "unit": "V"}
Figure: {"value": 29, "unit": "V"}
